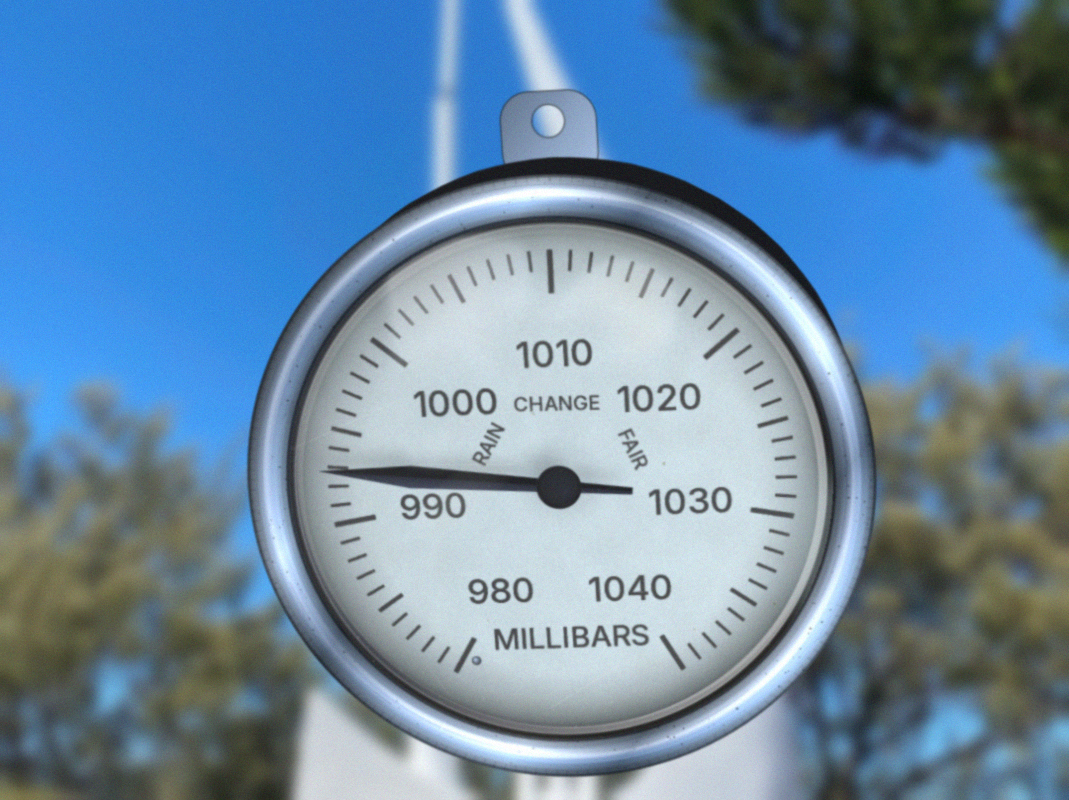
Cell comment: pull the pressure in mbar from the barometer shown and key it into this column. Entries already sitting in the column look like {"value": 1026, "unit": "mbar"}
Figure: {"value": 993, "unit": "mbar"}
